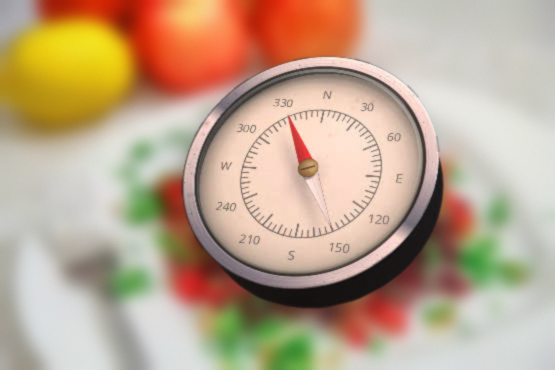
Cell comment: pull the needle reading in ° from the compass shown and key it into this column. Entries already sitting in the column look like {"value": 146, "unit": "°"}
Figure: {"value": 330, "unit": "°"}
